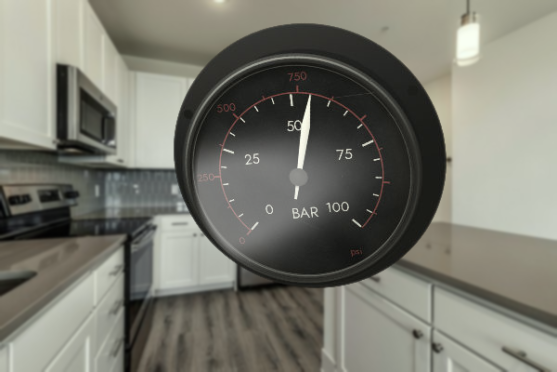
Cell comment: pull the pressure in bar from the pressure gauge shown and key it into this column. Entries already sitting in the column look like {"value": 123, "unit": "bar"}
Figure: {"value": 55, "unit": "bar"}
